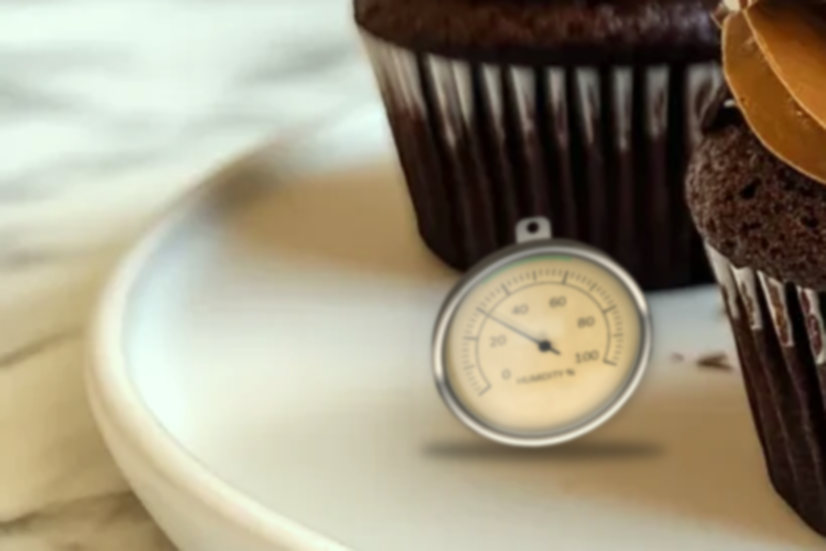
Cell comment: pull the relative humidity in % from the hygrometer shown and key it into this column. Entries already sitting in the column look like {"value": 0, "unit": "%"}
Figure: {"value": 30, "unit": "%"}
